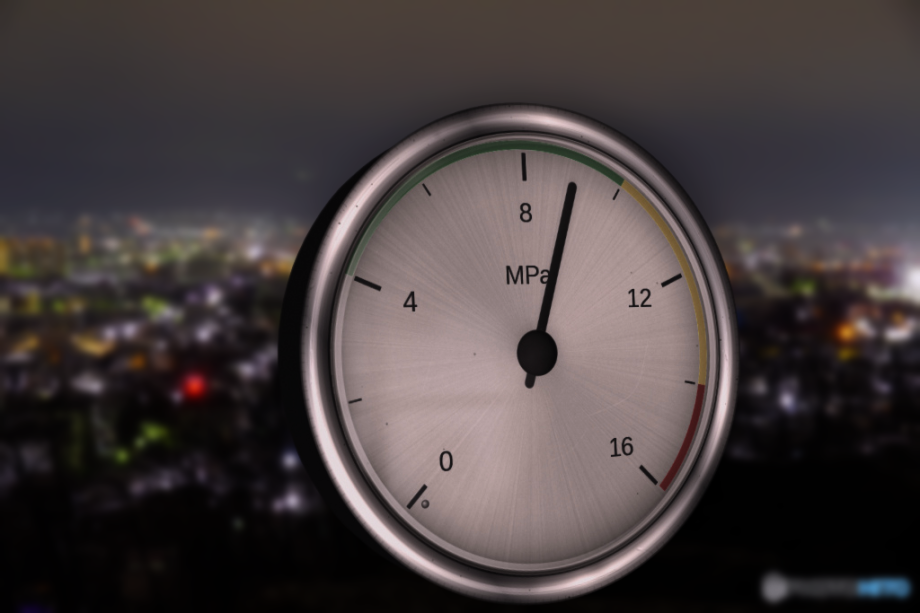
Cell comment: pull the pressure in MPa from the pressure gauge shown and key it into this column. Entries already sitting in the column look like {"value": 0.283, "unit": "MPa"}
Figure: {"value": 9, "unit": "MPa"}
